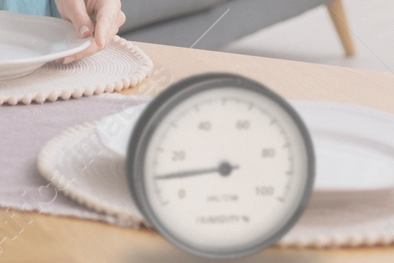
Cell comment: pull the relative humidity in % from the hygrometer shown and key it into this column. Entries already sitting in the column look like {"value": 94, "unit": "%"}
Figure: {"value": 10, "unit": "%"}
